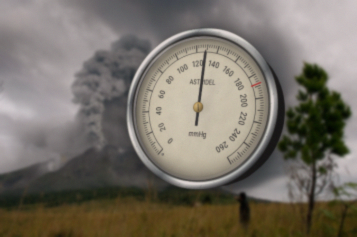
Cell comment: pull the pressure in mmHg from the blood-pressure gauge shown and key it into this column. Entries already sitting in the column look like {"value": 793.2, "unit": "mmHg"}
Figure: {"value": 130, "unit": "mmHg"}
